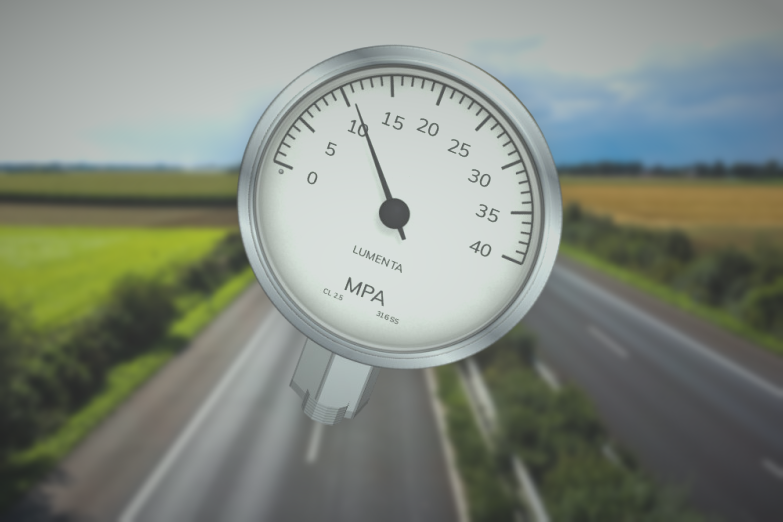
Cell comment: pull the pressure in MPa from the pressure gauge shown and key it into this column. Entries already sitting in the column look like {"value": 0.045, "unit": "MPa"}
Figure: {"value": 11, "unit": "MPa"}
